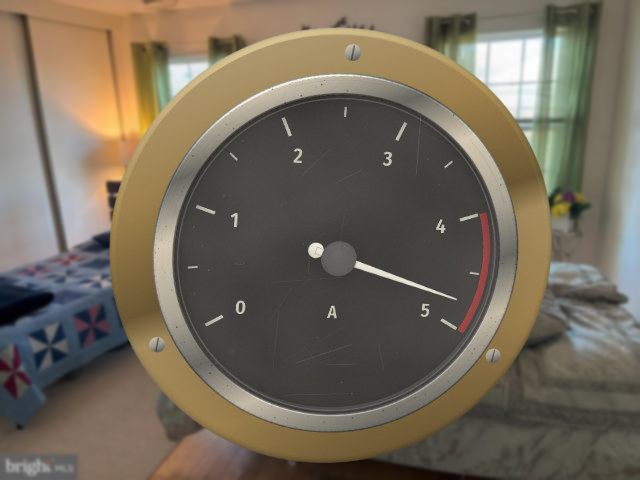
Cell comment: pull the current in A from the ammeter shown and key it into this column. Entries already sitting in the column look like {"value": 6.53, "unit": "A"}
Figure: {"value": 4.75, "unit": "A"}
